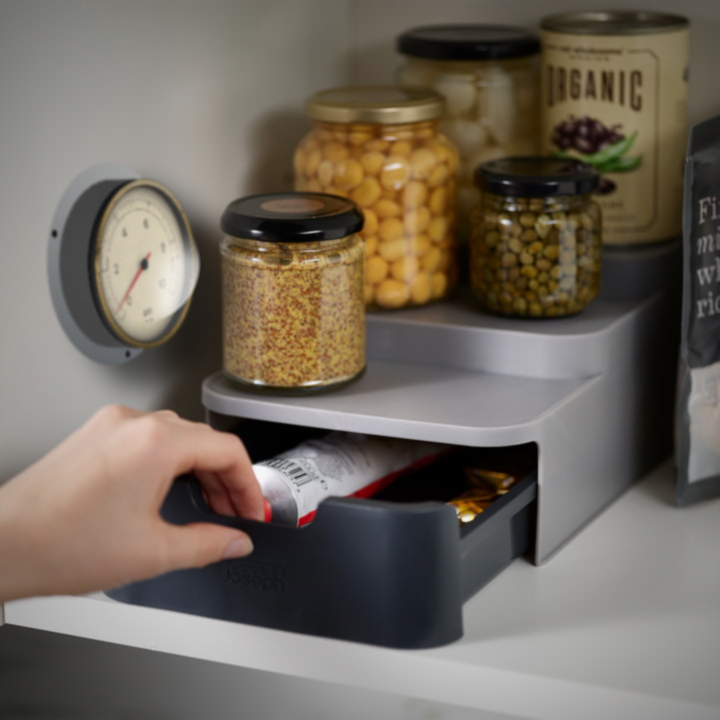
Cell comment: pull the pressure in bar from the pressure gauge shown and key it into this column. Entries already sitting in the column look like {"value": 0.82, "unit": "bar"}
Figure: {"value": 0.5, "unit": "bar"}
